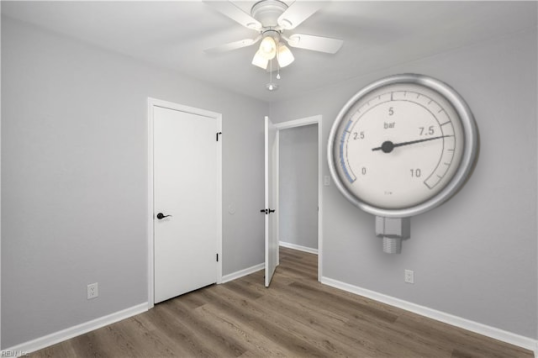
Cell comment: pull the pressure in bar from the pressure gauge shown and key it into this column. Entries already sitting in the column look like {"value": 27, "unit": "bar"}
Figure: {"value": 8, "unit": "bar"}
